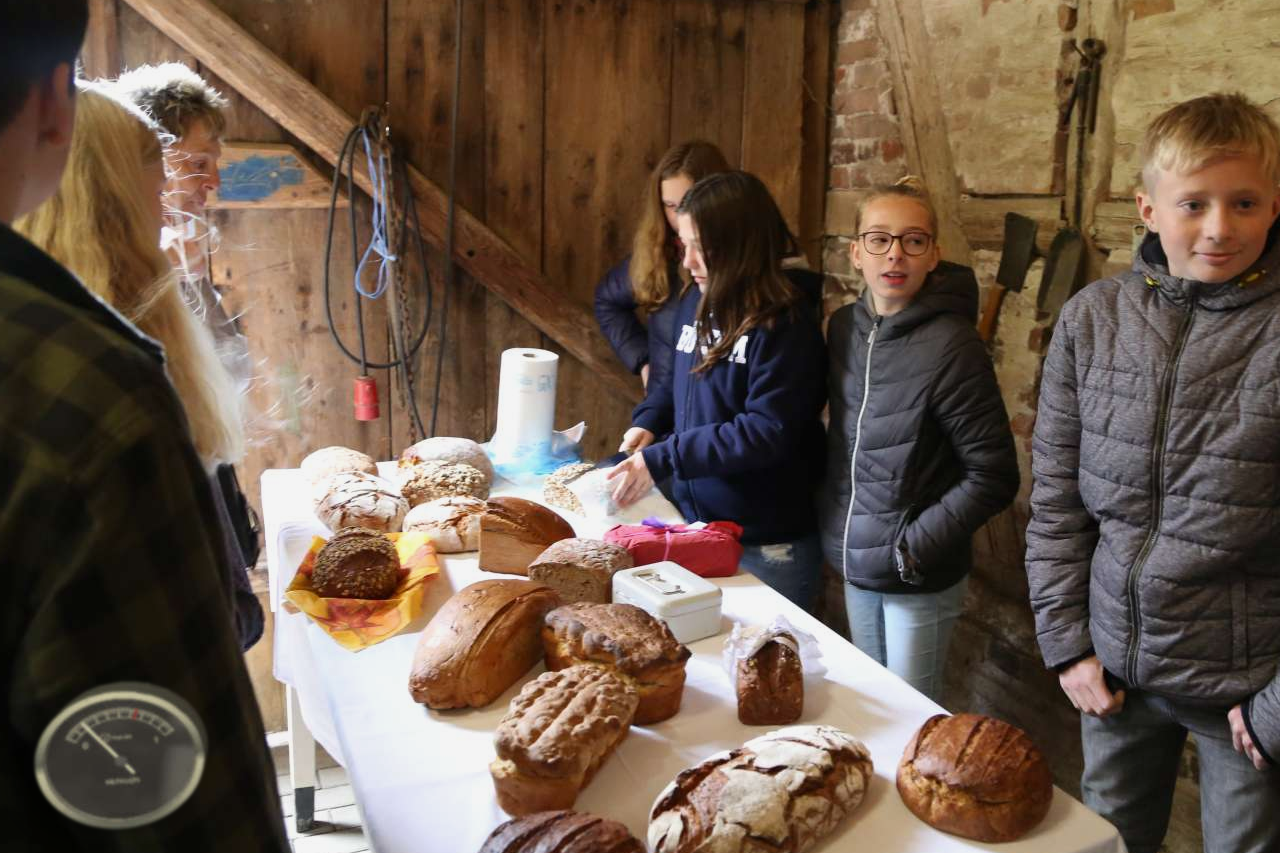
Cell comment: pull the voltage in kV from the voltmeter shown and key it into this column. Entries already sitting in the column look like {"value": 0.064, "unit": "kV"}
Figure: {"value": 0.2, "unit": "kV"}
